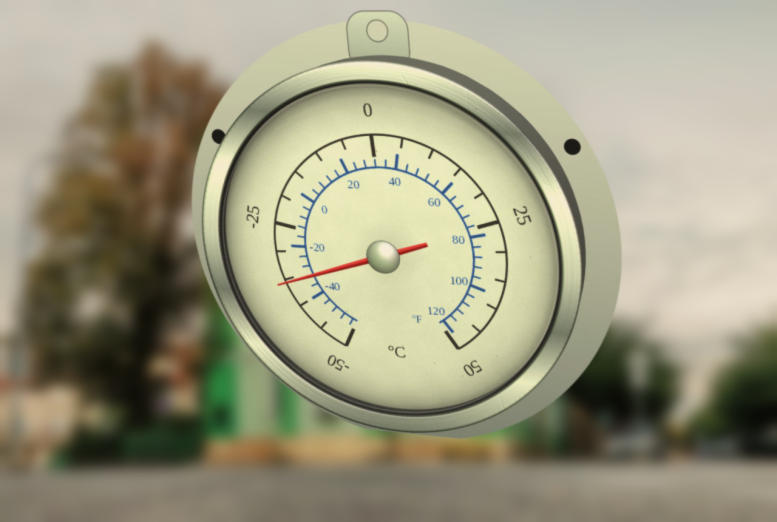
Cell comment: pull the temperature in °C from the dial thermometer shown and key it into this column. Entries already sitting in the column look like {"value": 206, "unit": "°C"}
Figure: {"value": -35, "unit": "°C"}
